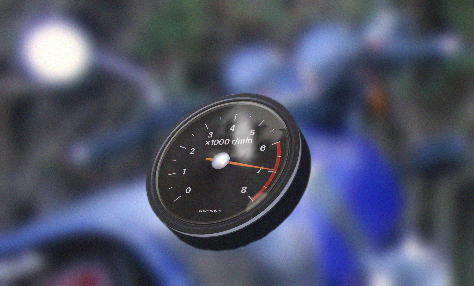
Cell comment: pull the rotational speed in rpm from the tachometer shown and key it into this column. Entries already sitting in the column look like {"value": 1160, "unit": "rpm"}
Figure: {"value": 7000, "unit": "rpm"}
